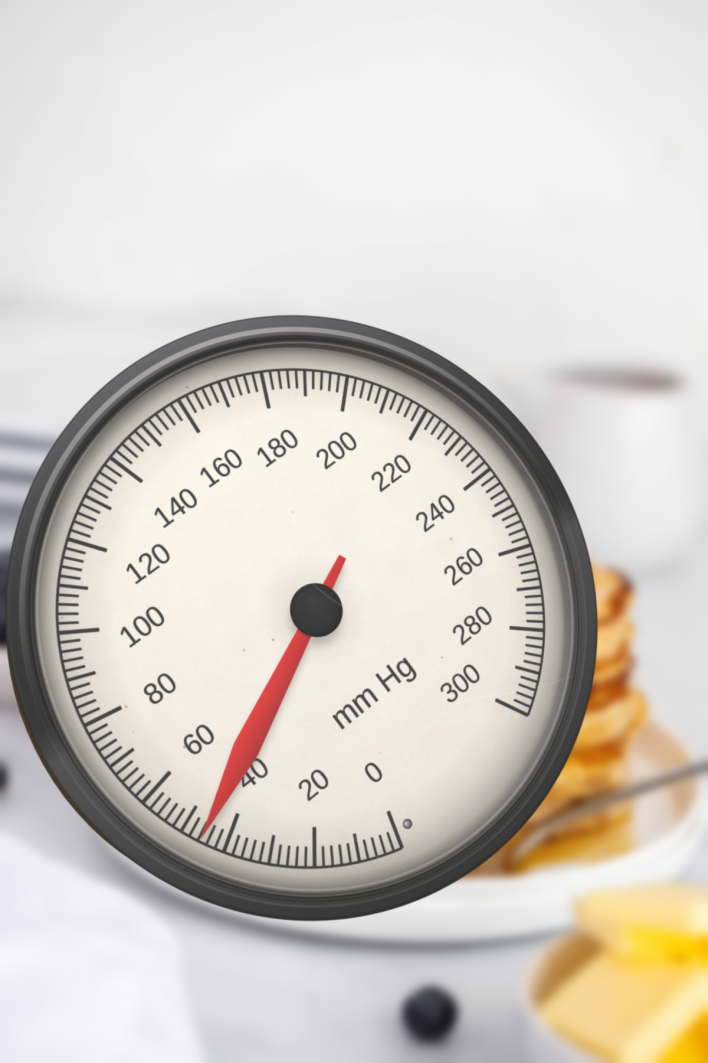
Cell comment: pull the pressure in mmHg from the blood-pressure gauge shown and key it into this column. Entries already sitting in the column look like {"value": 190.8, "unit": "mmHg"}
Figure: {"value": 46, "unit": "mmHg"}
